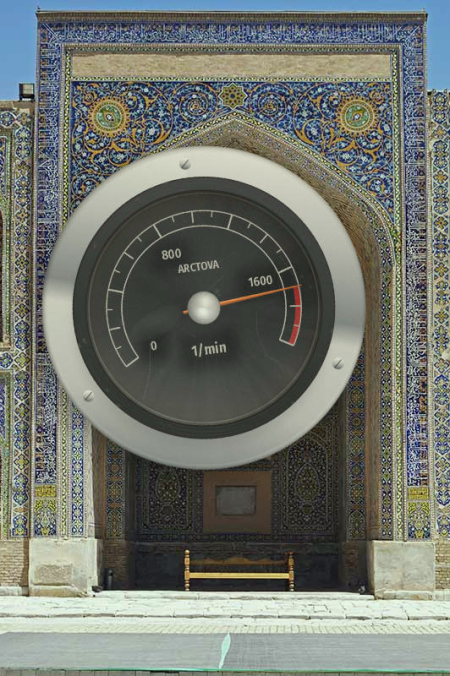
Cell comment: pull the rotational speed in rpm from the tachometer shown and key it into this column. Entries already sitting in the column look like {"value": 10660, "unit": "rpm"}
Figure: {"value": 1700, "unit": "rpm"}
